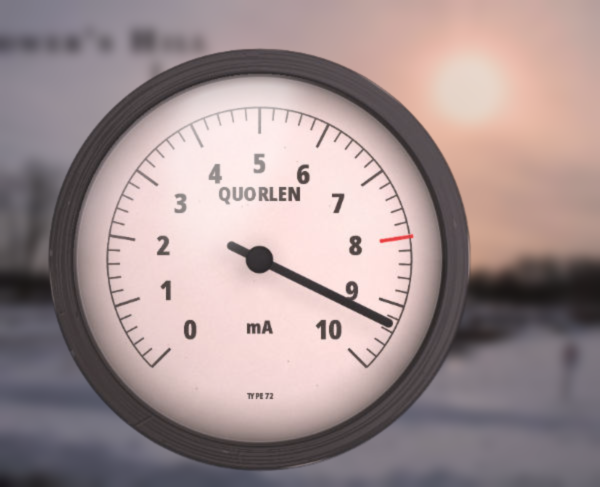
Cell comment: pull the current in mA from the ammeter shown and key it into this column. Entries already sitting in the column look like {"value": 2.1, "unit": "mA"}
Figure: {"value": 9.3, "unit": "mA"}
